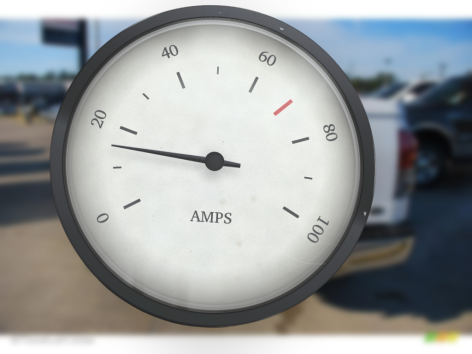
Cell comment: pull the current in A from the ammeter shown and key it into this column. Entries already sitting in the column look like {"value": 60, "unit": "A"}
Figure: {"value": 15, "unit": "A"}
